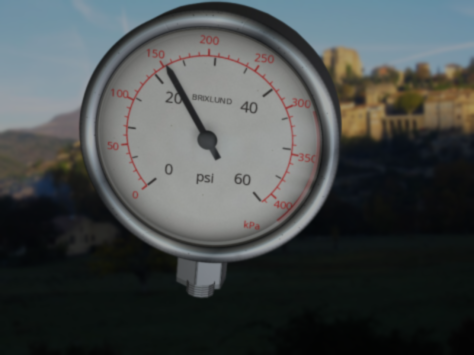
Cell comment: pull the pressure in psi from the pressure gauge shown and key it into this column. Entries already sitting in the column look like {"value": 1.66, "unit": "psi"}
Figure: {"value": 22.5, "unit": "psi"}
